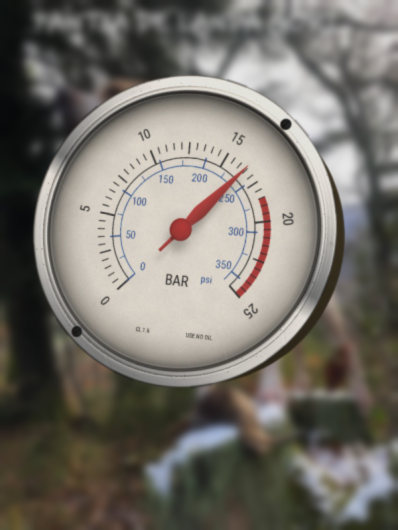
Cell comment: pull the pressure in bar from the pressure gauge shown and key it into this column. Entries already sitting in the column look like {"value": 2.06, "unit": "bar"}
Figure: {"value": 16.5, "unit": "bar"}
